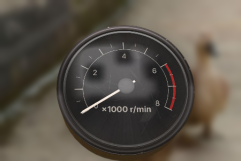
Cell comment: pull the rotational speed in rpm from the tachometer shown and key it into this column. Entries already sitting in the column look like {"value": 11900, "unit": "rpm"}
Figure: {"value": 0, "unit": "rpm"}
